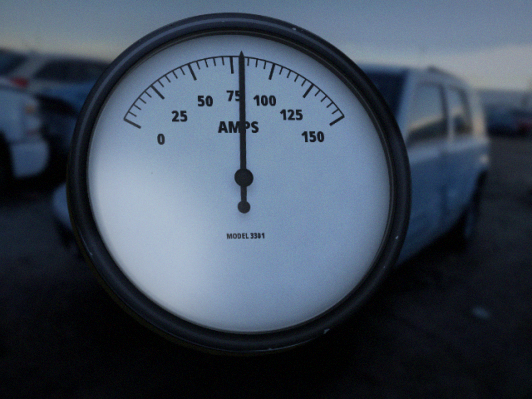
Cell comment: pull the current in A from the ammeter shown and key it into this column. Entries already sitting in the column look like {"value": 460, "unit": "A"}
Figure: {"value": 80, "unit": "A"}
